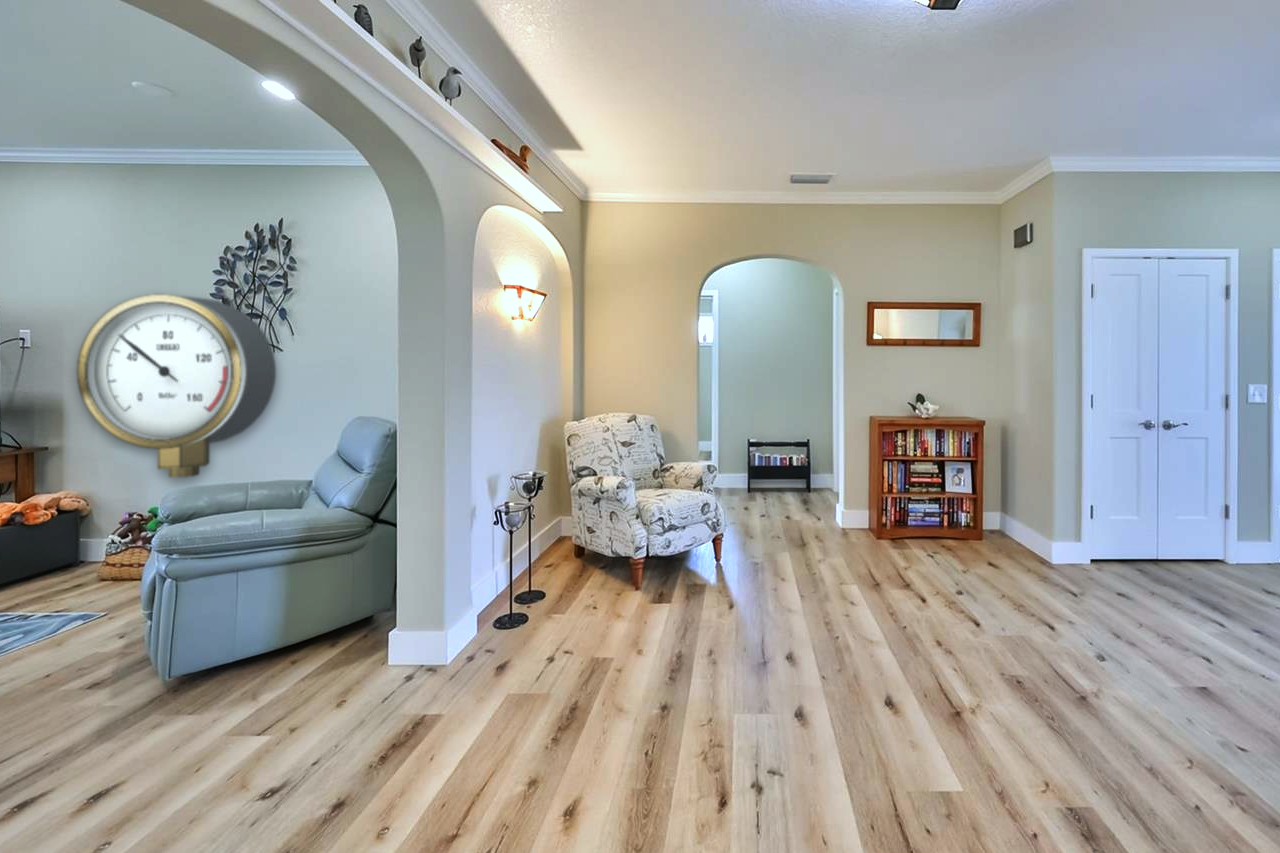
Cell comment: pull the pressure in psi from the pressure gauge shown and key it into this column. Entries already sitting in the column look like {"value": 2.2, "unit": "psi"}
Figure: {"value": 50, "unit": "psi"}
